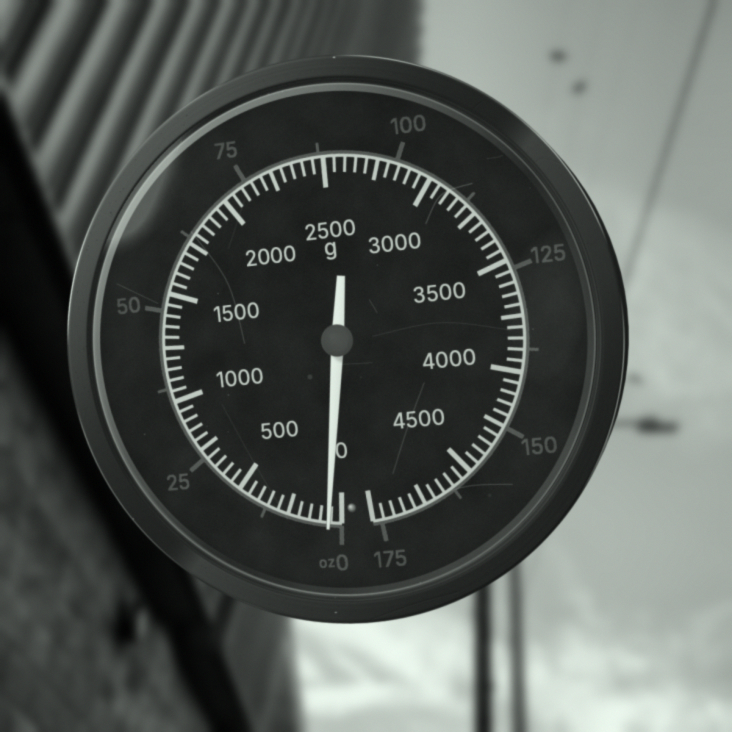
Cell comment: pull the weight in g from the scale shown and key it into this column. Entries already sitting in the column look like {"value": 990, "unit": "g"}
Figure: {"value": 50, "unit": "g"}
